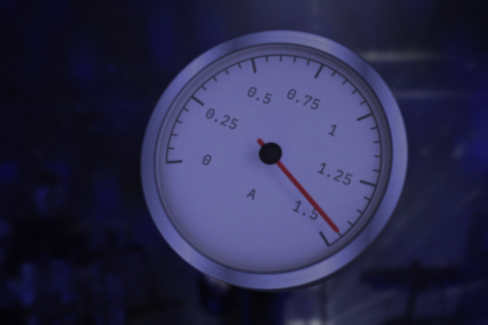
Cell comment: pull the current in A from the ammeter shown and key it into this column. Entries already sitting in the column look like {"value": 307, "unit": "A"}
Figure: {"value": 1.45, "unit": "A"}
